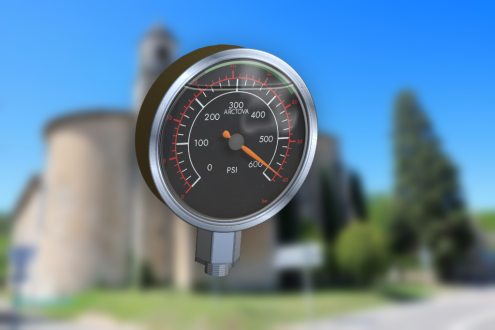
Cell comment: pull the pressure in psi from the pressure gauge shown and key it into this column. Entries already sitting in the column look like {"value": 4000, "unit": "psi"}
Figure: {"value": 580, "unit": "psi"}
